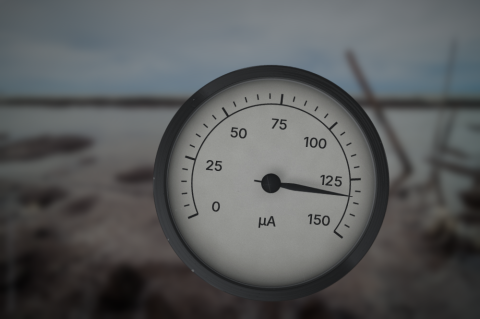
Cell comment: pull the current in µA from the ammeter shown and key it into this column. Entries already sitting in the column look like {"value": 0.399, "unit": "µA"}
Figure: {"value": 132.5, "unit": "µA"}
